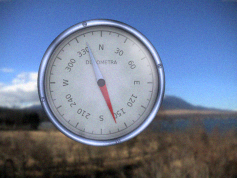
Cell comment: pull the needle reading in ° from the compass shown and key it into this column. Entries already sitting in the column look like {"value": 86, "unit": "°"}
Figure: {"value": 160, "unit": "°"}
